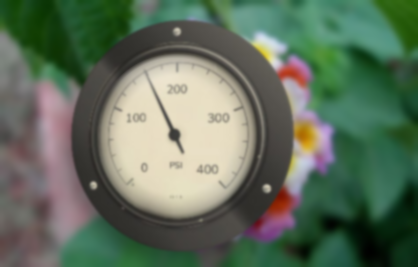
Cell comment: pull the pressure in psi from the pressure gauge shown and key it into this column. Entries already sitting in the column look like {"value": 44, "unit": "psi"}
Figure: {"value": 160, "unit": "psi"}
